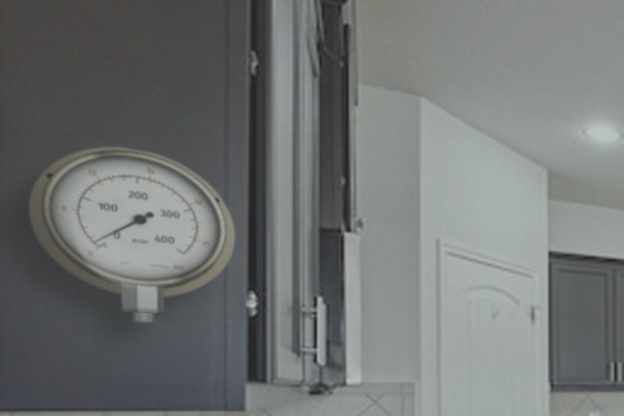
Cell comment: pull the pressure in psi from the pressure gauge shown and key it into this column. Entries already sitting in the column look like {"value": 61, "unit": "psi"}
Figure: {"value": 10, "unit": "psi"}
